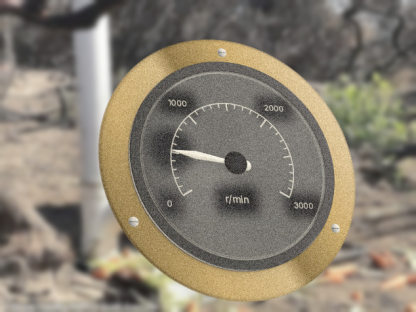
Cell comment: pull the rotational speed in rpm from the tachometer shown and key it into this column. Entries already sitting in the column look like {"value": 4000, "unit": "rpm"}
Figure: {"value": 500, "unit": "rpm"}
